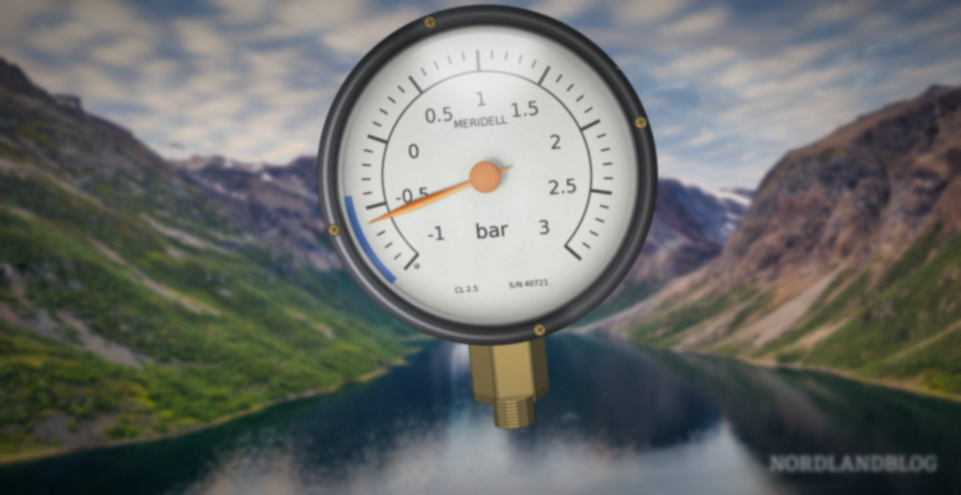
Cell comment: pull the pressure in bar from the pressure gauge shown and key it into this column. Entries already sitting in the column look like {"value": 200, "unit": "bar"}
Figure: {"value": -0.6, "unit": "bar"}
